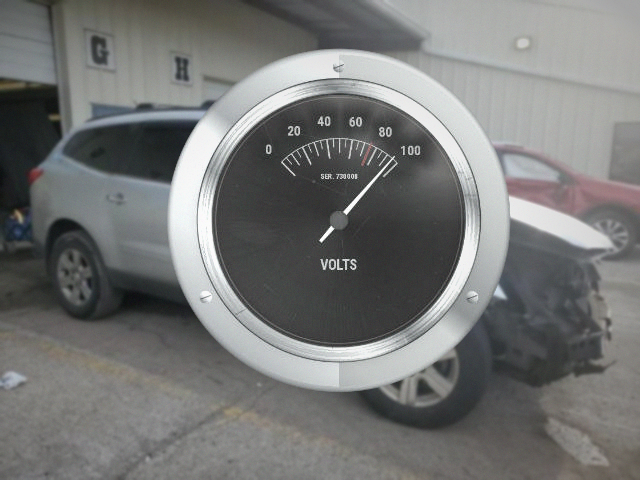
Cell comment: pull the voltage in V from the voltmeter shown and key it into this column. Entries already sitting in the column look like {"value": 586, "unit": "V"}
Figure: {"value": 95, "unit": "V"}
